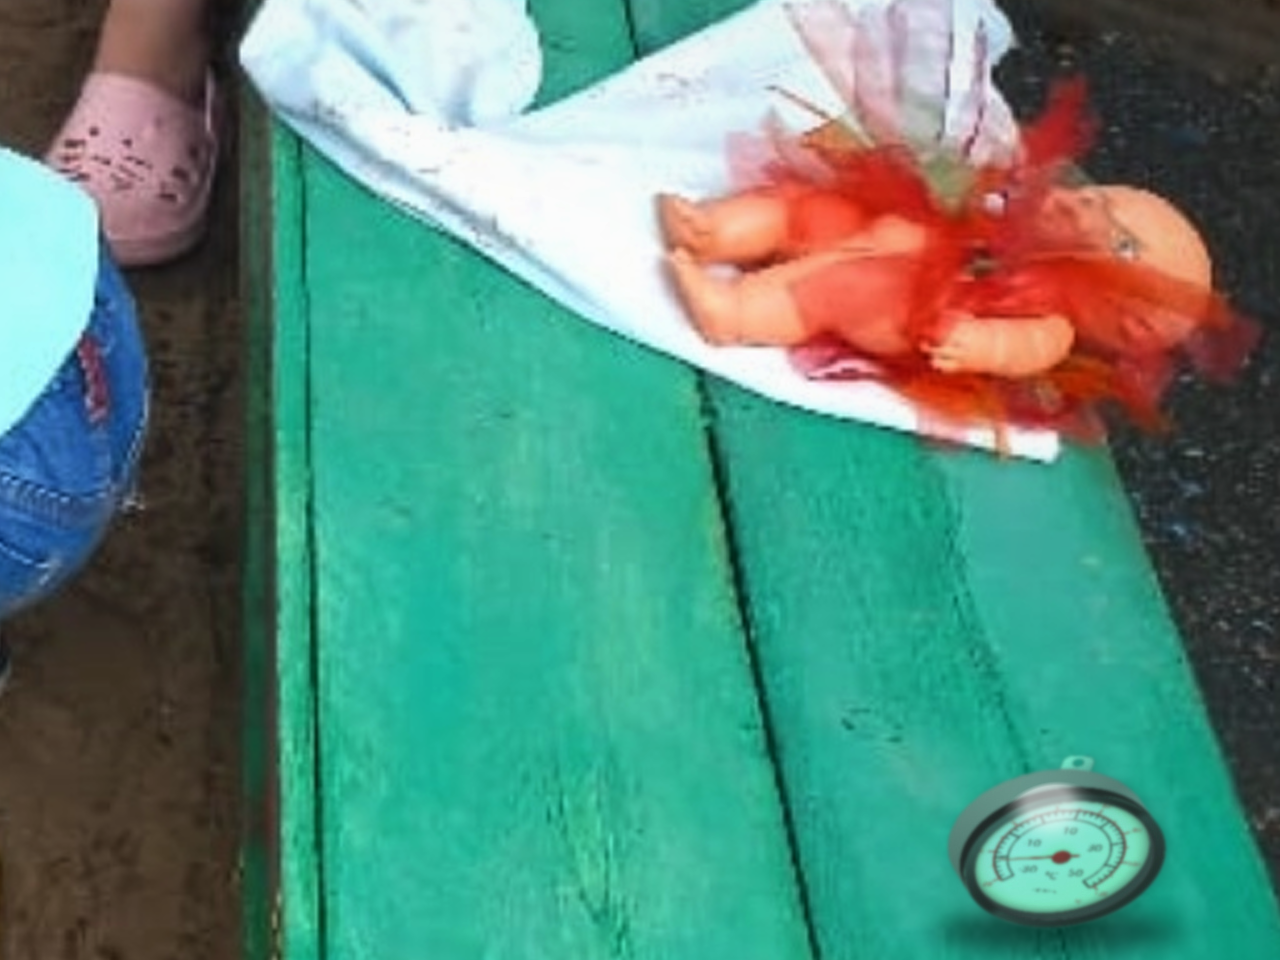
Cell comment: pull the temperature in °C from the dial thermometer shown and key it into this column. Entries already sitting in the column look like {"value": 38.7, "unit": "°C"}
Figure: {"value": -20, "unit": "°C"}
